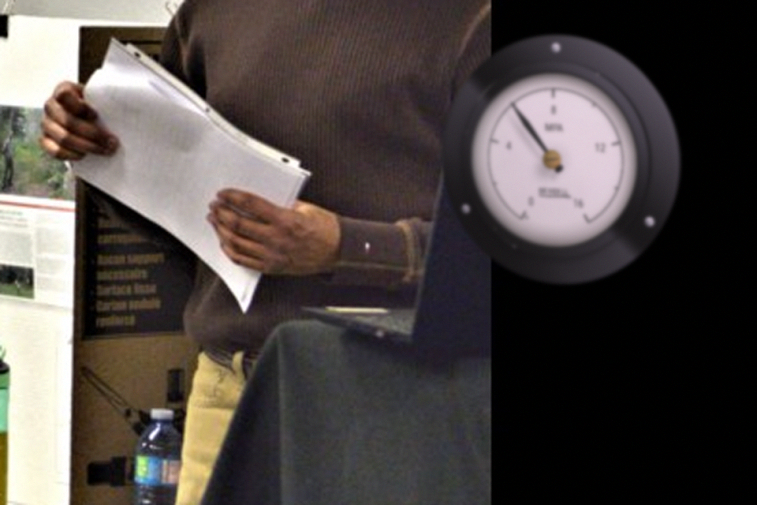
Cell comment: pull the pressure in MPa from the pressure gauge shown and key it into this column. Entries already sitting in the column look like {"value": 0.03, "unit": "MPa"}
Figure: {"value": 6, "unit": "MPa"}
